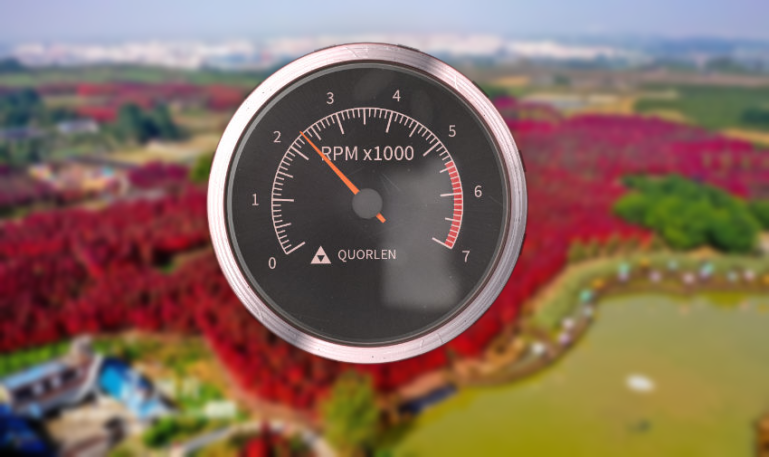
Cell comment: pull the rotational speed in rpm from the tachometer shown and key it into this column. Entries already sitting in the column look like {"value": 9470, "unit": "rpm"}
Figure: {"value": 2300, "unit": "rpm"}
